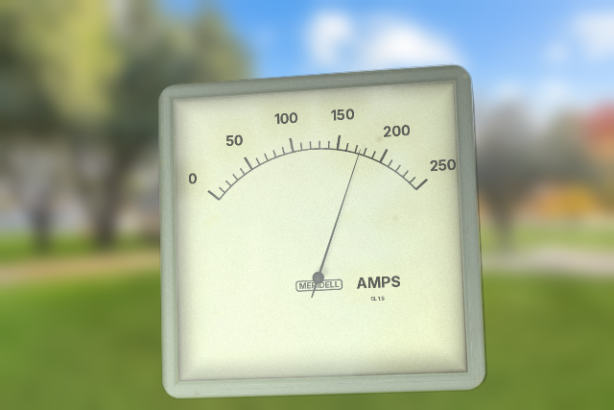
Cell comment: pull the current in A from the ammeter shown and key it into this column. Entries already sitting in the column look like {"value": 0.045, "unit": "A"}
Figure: {"value": 175, "unit": "A"}
